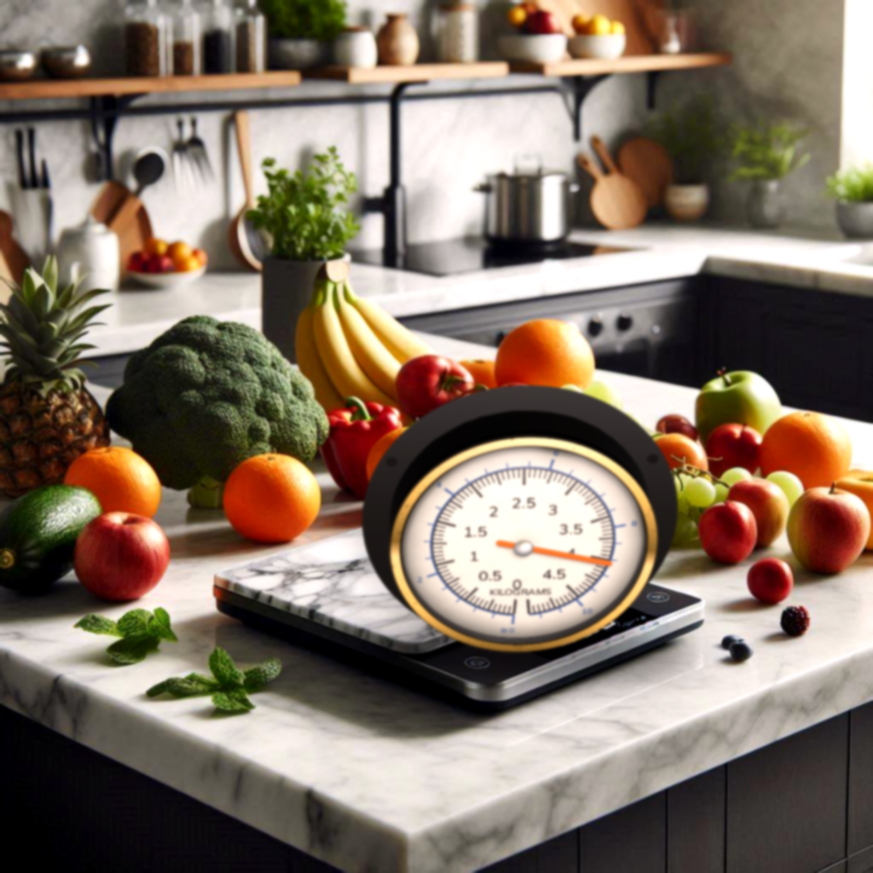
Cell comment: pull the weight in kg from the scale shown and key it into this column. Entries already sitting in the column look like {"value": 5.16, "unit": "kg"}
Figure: {"value": 4, "unit": "kg"}
